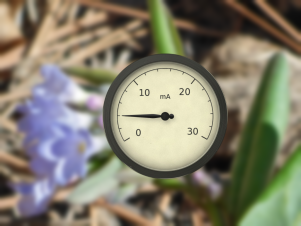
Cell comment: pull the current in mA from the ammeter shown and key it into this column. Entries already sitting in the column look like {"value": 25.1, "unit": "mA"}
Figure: {"value": 4, "unit": "mA"}
